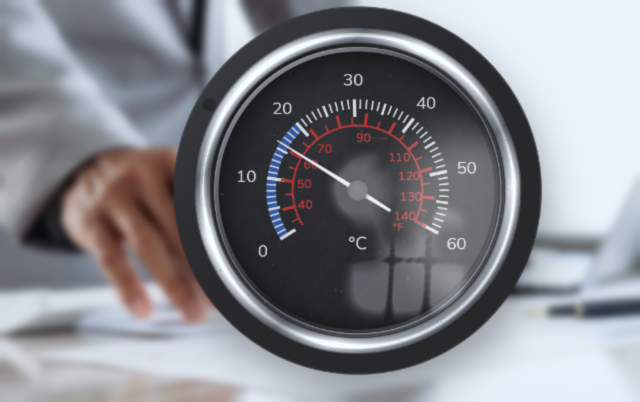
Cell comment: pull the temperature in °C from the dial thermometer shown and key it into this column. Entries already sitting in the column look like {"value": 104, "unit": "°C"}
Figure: {"value": 16, "unit": "°C"}
